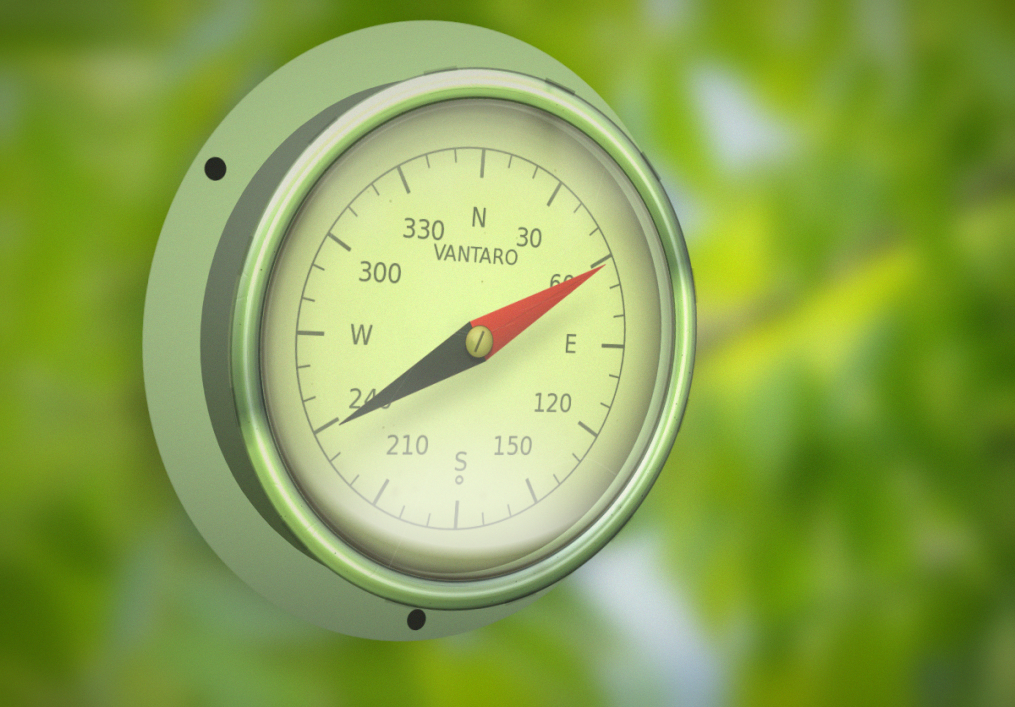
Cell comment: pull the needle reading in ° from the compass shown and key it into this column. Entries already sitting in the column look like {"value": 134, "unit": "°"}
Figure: {"value": 60, "unit": "°"}
